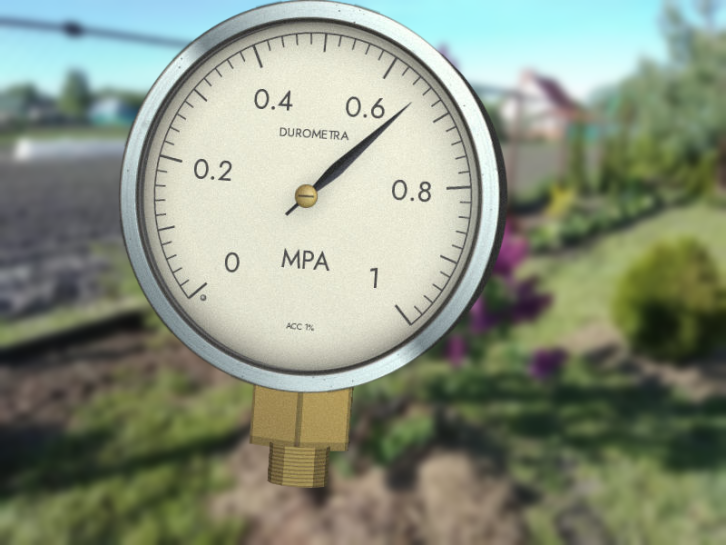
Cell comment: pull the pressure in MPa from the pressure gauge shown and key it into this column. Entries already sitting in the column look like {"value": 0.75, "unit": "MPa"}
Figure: {"value": 0.66, "unit": "MPa"}
